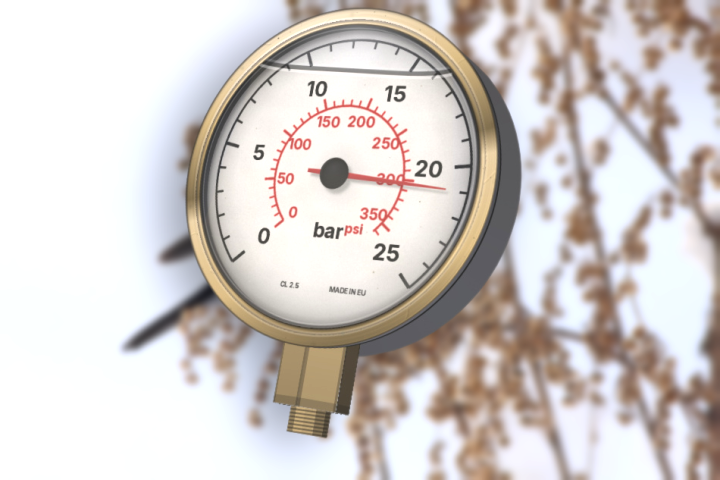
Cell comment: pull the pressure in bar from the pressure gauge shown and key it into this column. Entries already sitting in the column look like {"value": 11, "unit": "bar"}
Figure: {"value": 21, "unit": "bar"}
